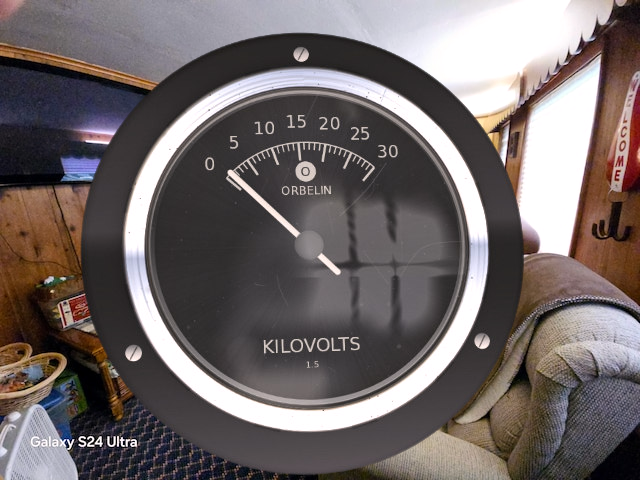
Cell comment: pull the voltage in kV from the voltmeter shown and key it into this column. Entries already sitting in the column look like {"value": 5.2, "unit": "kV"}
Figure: {"value": 1, "unit": "kV"}
